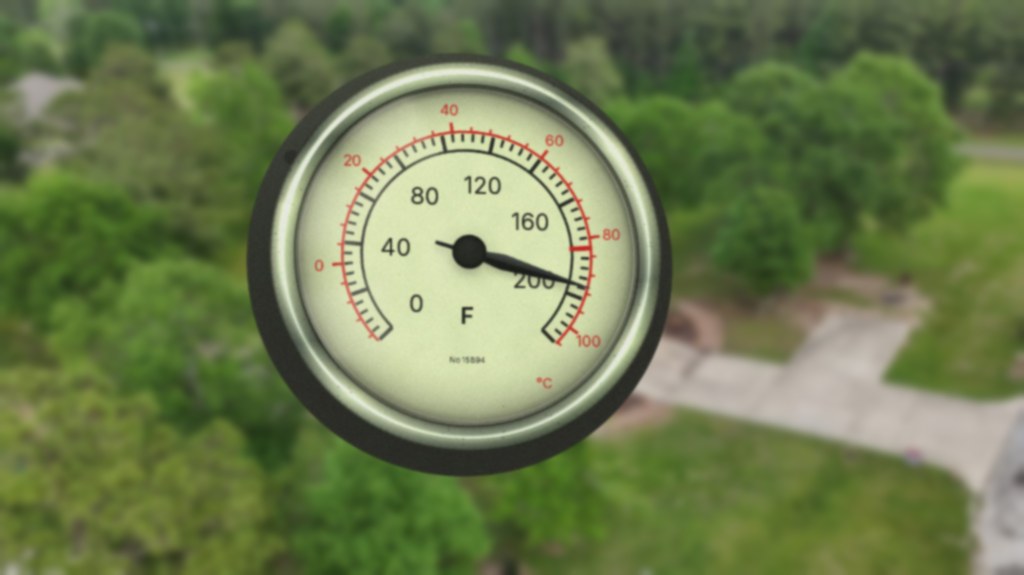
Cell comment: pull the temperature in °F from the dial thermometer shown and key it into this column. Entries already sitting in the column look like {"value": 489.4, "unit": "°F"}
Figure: {"value": 196, "unit": "°F"}
